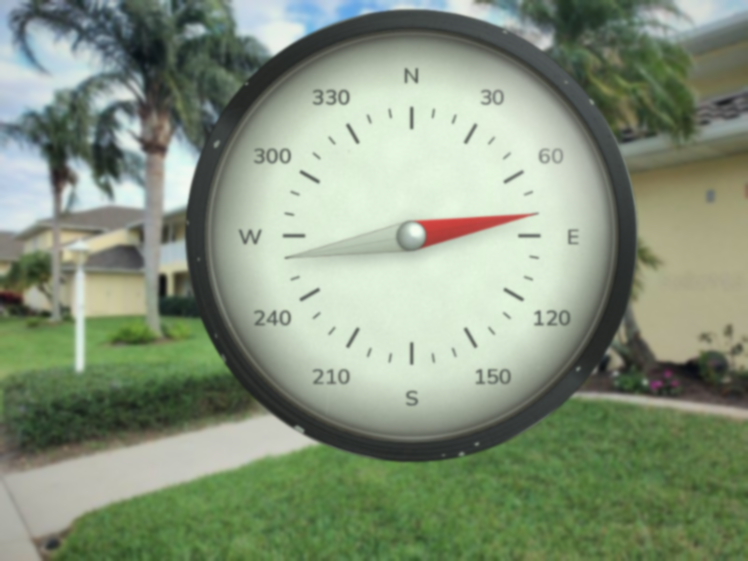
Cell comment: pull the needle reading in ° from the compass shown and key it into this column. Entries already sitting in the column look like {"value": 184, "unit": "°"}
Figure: {"value": 80, "unit": "°"}
